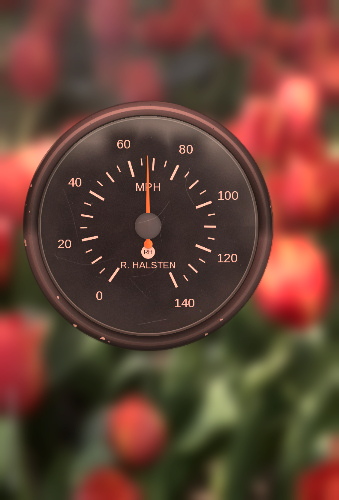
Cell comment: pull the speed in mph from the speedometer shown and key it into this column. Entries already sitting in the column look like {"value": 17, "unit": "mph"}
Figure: {"value": 67.5, "unit": "mph"}
